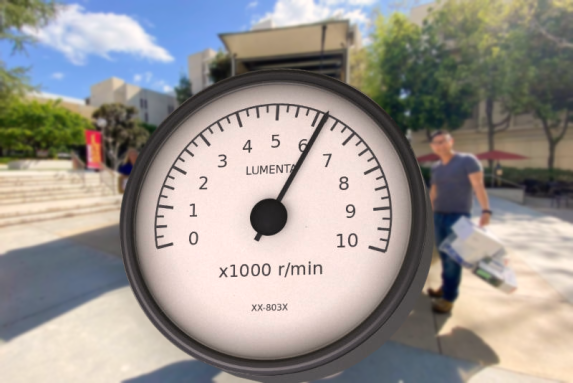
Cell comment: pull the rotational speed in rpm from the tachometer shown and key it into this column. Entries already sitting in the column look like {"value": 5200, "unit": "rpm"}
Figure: {"value": 6250, "unit": "rpm"}
